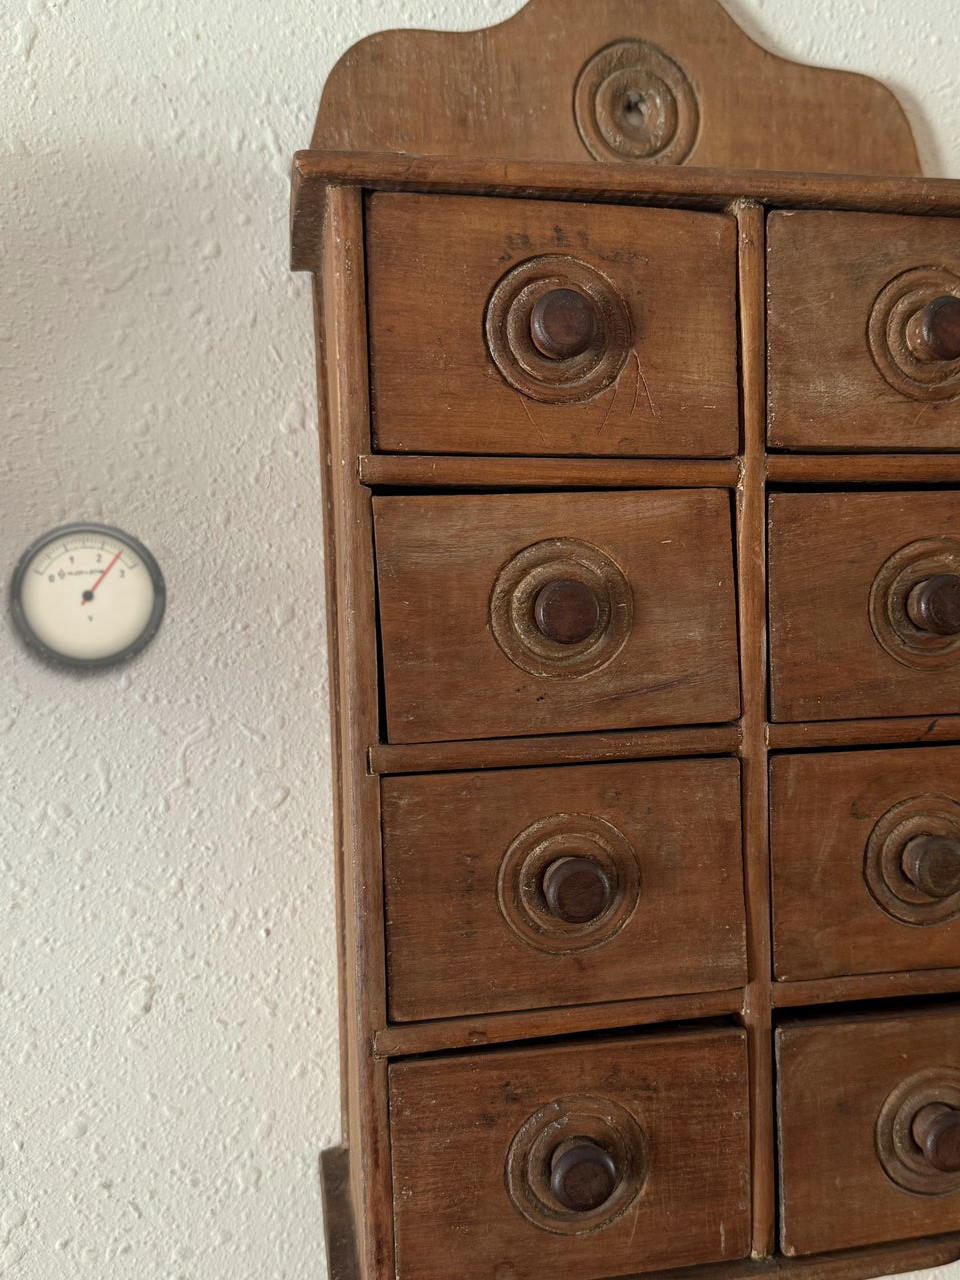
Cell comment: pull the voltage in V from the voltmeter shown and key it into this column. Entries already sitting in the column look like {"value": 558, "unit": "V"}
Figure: {"value": 2.5, "unit": "V"}
